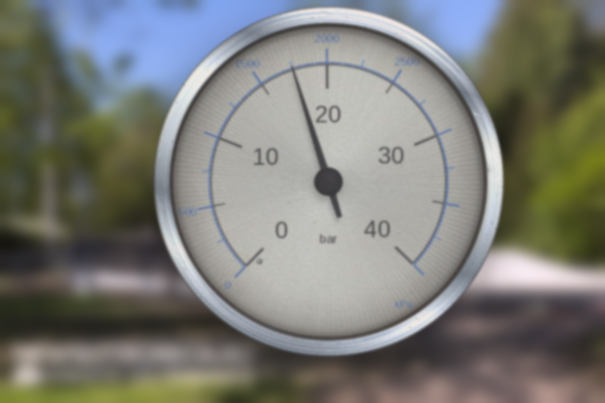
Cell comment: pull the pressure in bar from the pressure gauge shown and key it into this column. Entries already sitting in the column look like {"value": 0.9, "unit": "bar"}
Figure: {"value": 17.5, "unit": "bar"}
